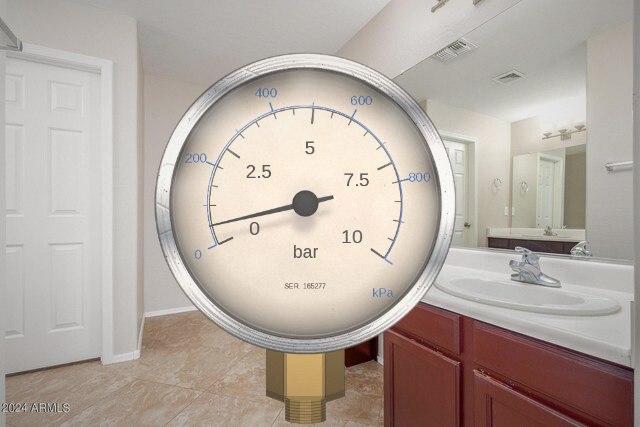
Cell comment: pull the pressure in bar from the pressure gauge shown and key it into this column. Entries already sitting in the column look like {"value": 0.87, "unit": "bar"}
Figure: {"value": 0.5, "unit": "bar"}
